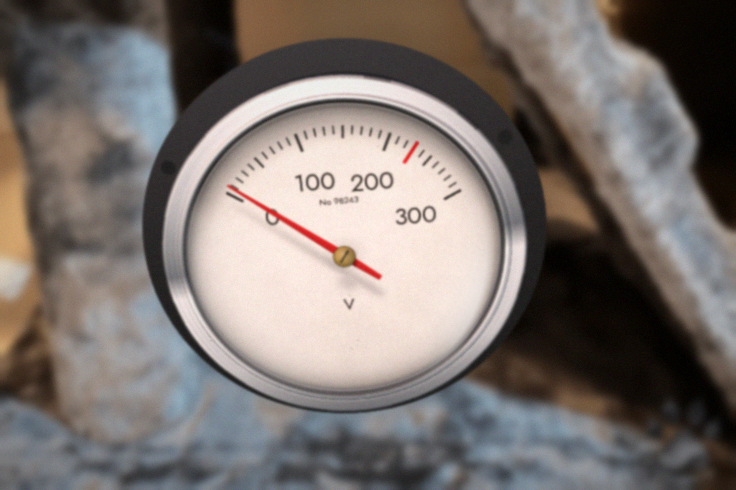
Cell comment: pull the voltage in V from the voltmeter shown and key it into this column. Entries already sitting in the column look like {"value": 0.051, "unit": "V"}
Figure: {"value": 10, "unit": "V"}
